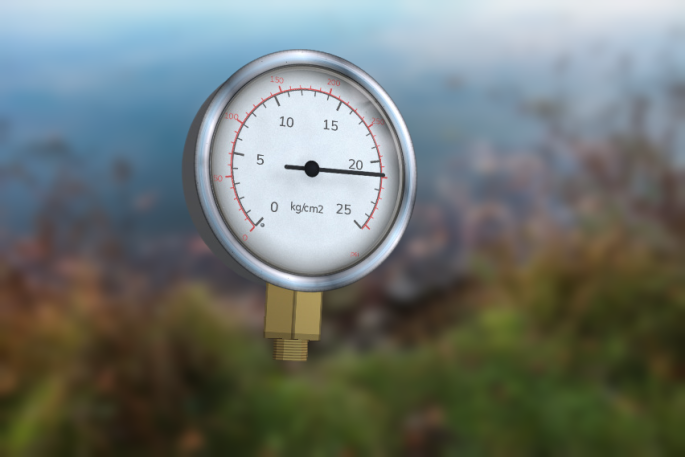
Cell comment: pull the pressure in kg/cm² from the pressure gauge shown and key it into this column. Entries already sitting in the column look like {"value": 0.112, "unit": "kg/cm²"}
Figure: {"value": 21, "unit": "kg/cm²"}
